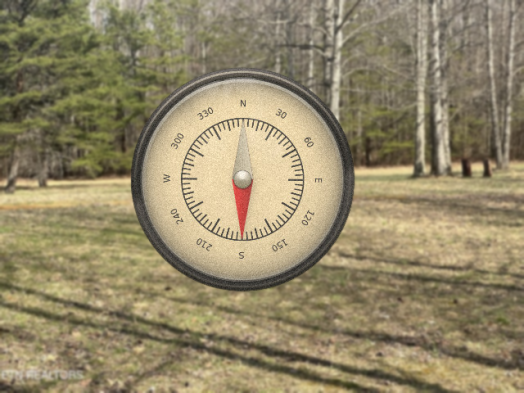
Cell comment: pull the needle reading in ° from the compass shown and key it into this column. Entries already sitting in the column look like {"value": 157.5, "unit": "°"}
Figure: {"value": 180, "unit": "°"}
